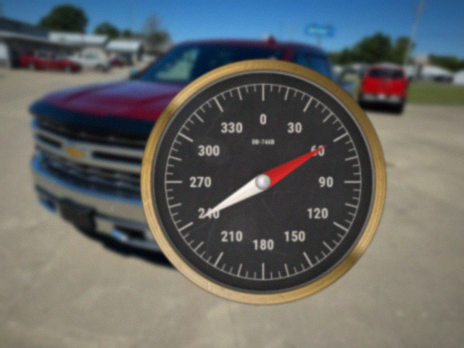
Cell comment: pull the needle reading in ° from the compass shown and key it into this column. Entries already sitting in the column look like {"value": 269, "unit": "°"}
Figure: {"value": 60, "unit": "°"}
